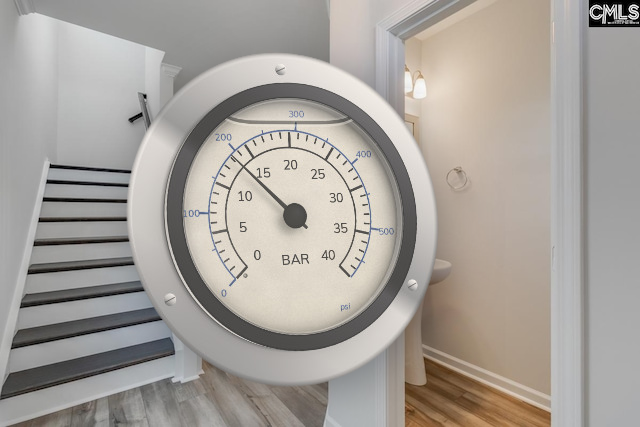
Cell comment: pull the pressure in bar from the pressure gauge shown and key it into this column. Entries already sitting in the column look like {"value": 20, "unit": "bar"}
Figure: {"value": 13, "unit": "bar"}
